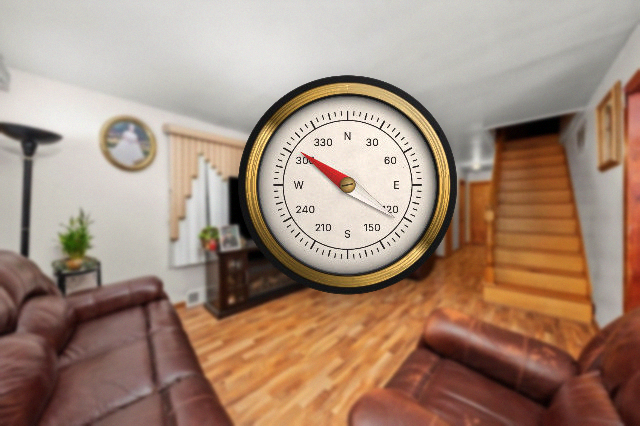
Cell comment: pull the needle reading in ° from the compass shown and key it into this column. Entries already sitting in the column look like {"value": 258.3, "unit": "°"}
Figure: {"value": 305, "unit": "°"}
